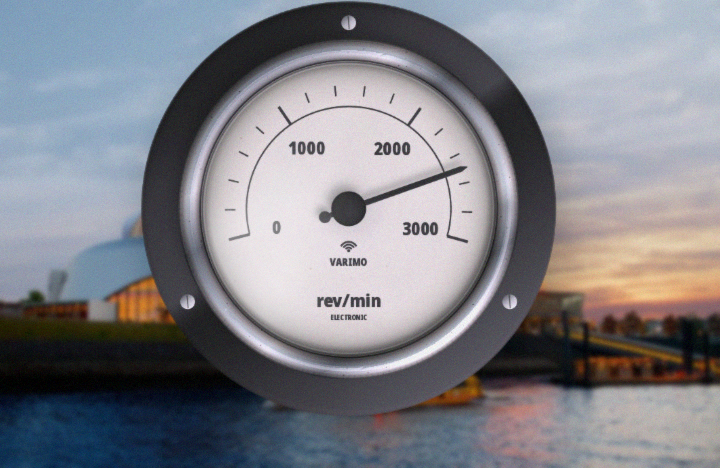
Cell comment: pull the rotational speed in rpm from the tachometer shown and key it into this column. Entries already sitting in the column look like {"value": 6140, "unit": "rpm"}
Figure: {"value": 2500, "unit": "rpm"}
